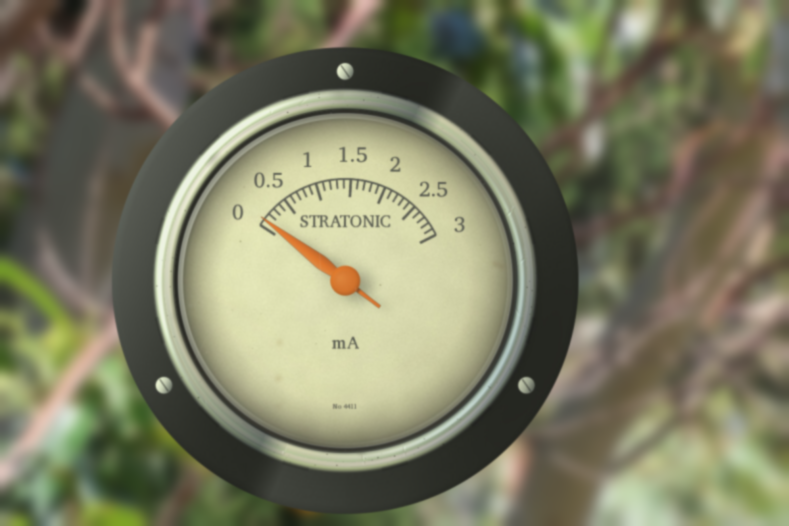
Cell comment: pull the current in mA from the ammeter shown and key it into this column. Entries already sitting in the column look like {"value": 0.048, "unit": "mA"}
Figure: {"value": 0.1, "unit": "mA"}
